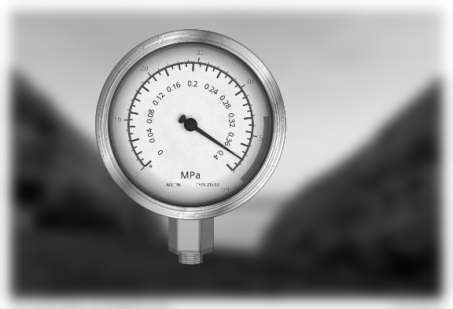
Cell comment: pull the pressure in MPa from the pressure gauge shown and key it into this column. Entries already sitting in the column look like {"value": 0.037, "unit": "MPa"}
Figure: {"value": 0.38, "unit": "MPa"}
